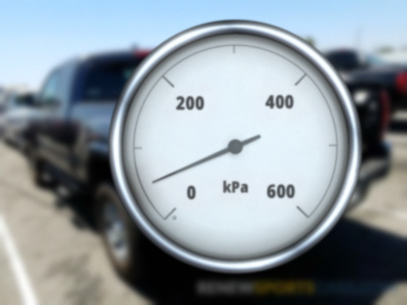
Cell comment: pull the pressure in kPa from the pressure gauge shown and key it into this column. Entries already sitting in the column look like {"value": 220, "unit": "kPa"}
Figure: {"value": 50, "unit": "kPa"}
